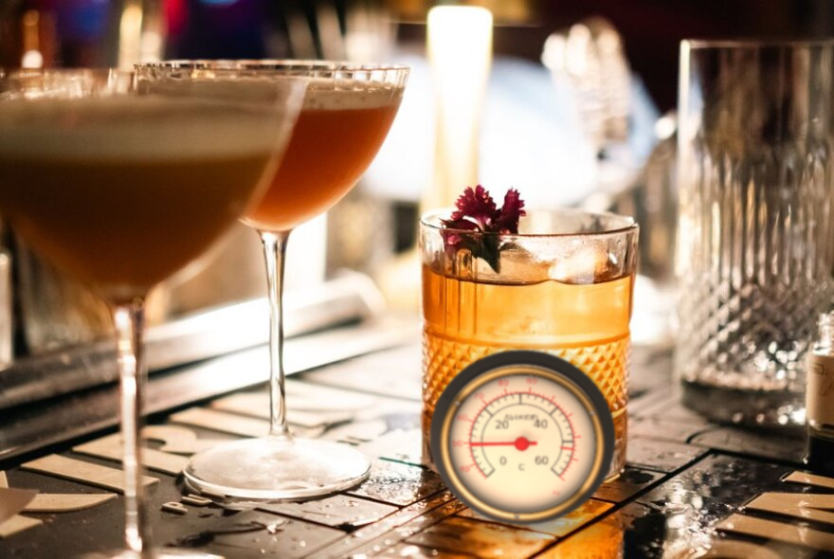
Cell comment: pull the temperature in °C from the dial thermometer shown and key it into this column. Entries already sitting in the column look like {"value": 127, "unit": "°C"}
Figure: {"value": 10, "unit": "°C"}
